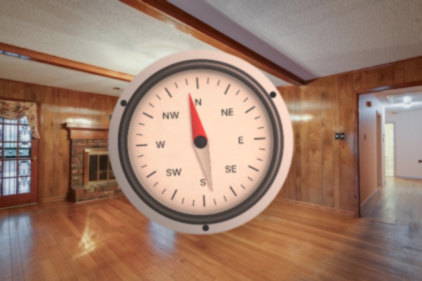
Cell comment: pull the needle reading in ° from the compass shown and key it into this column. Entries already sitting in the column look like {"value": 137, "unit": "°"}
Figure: {"value": 350, "unit": "°"}
